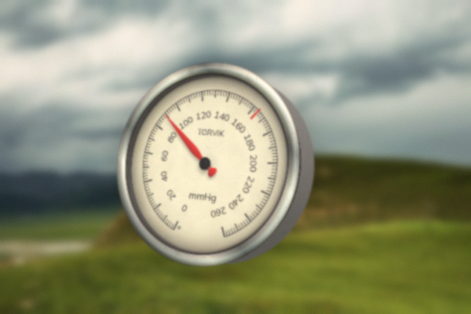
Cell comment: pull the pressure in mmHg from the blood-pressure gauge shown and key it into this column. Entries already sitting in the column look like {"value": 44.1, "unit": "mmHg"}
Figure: {"value": 90, "unit": "mmHg"}
